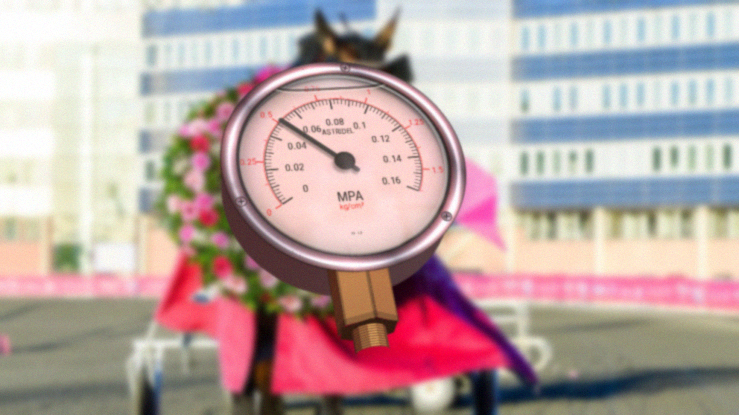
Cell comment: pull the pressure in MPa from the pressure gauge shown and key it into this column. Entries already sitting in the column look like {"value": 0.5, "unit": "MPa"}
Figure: {"value": 0.05, "unit": "MPa"}
